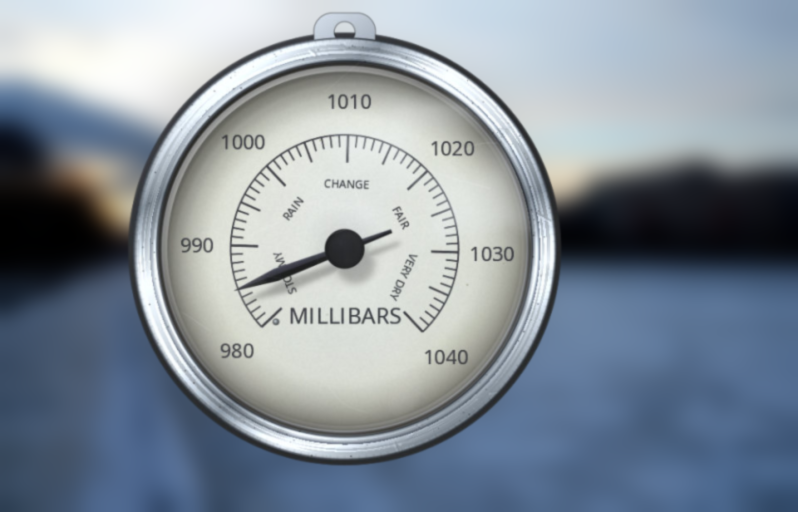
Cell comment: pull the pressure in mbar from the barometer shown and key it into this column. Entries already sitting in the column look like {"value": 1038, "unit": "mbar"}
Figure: {"value": 985, "unit": "mbar"}
